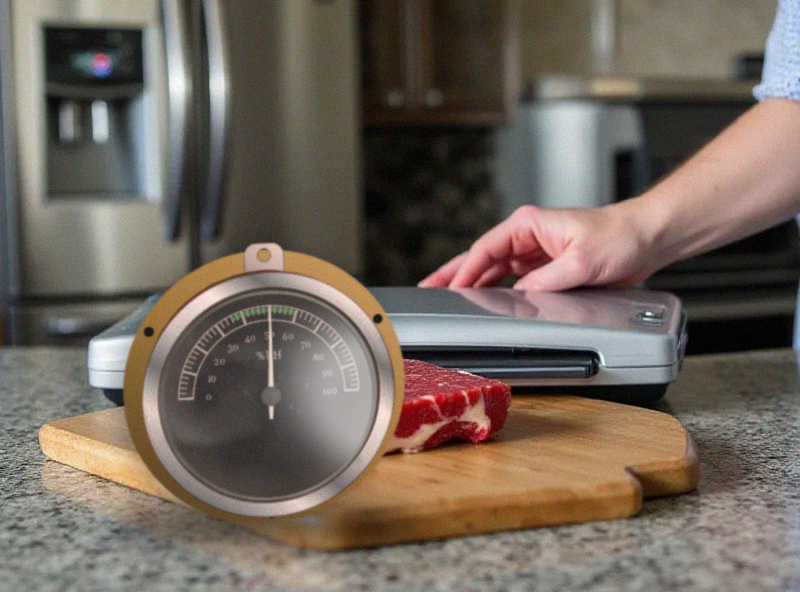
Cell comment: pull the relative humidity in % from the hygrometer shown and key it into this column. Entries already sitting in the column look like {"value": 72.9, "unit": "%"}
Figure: {"value": 50, "unit": "%"}
